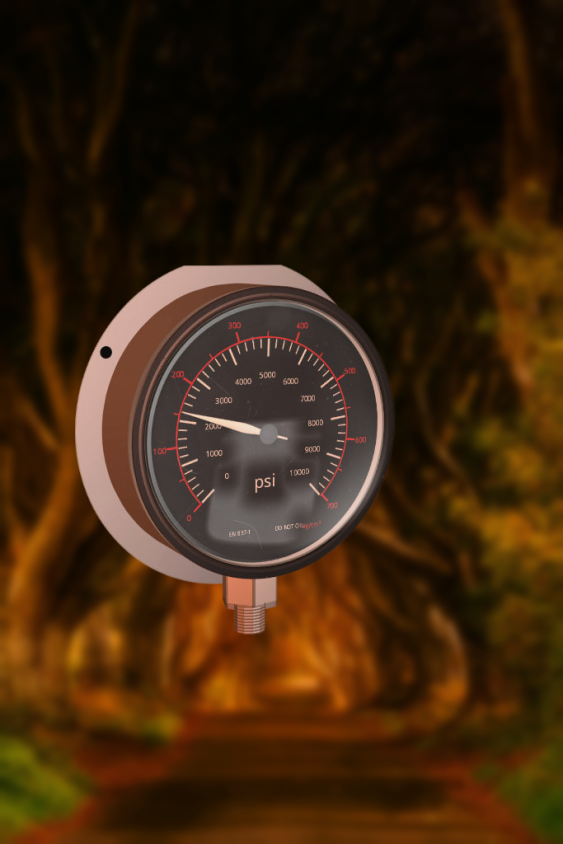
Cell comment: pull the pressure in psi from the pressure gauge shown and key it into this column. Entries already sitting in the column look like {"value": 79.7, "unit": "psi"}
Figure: {"value": 2200, "unit": "psi"}
